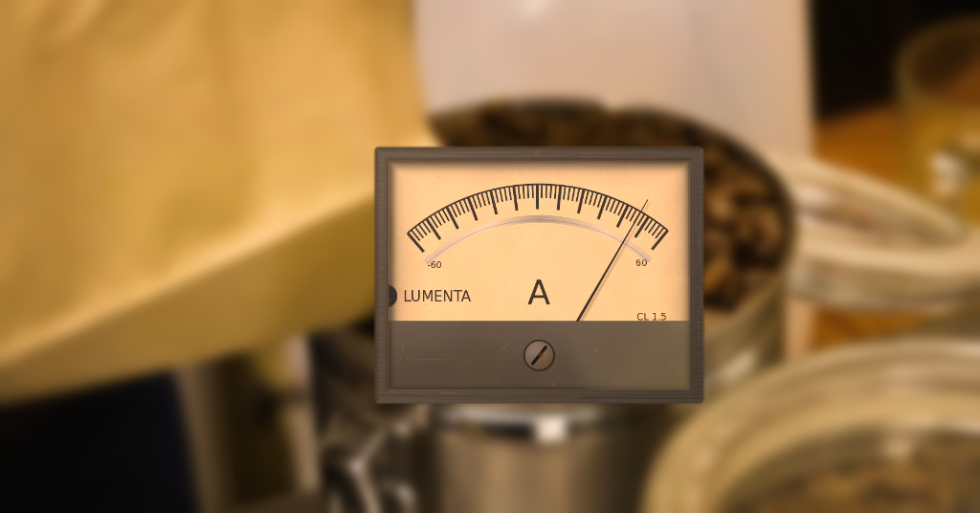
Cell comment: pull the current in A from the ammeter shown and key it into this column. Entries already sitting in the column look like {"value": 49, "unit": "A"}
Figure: {"value": 46, "unit": "A"}
